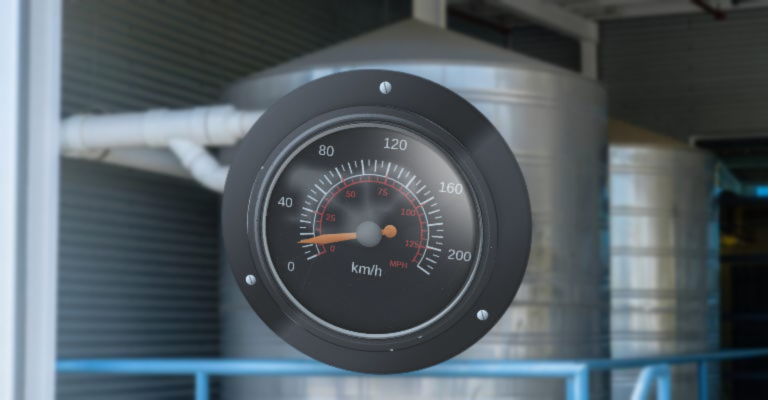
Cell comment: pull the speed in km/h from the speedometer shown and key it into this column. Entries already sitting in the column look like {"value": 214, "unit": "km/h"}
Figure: {"value": 15, "unit": "km/h"}
